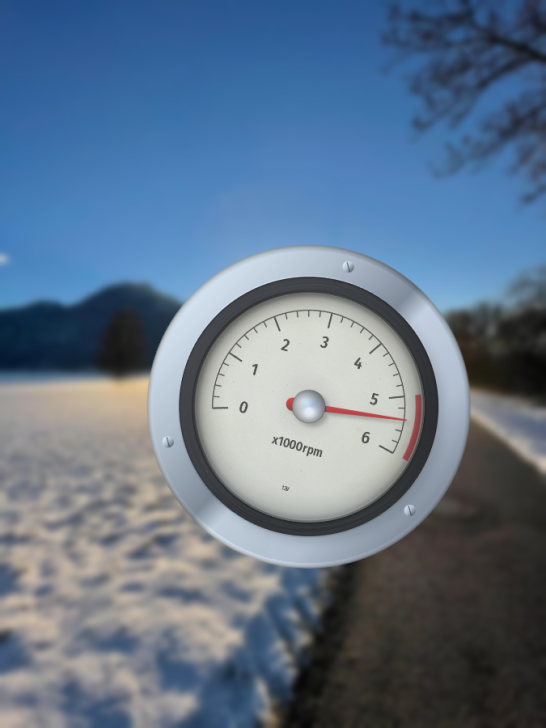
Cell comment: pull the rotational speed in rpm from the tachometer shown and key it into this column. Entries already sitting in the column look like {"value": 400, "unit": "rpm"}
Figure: {"value": 5400, "unit": "rpm"}
